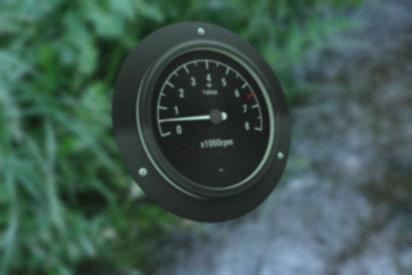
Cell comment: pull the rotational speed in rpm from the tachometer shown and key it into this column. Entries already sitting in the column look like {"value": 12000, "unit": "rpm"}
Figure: {"value": 500, "unit": "rpm"}
